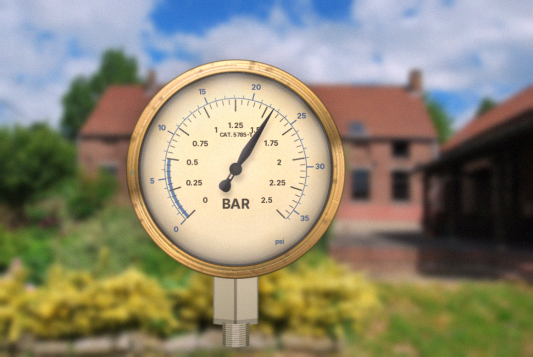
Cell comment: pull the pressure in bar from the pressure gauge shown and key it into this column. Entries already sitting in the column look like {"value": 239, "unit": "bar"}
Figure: {"value": 1.55, "unit": "bar"}
